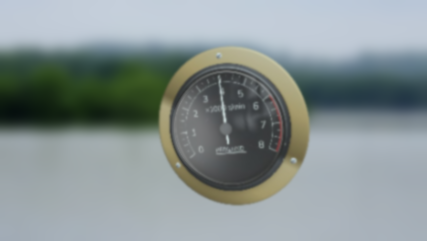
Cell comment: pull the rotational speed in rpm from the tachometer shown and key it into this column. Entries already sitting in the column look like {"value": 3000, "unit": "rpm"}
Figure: {"value": 4000, "unit": "rpm"}
